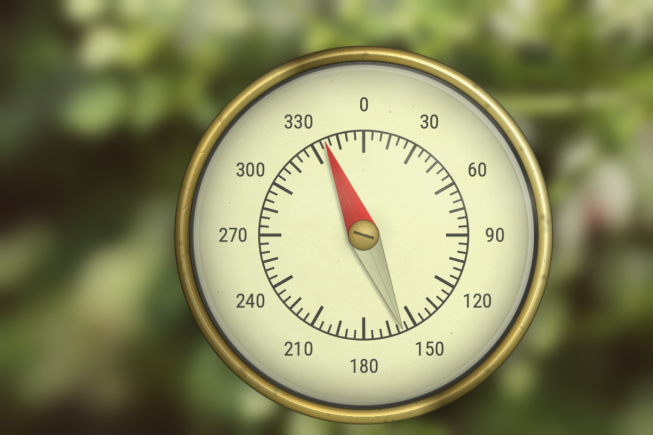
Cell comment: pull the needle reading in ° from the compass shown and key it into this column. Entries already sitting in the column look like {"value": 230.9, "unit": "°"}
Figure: {"value": 337.5, "unit": "°"}
